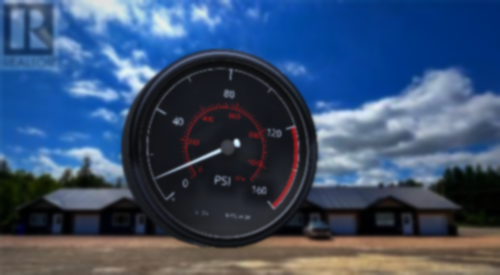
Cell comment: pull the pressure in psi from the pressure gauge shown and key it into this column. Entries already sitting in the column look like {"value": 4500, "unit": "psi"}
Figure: {"value": 10, "unit": "psi"}
